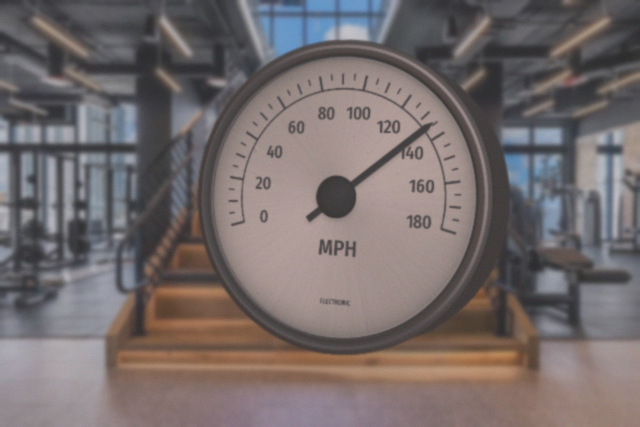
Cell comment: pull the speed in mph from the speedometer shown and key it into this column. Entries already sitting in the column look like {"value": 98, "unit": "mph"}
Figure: {"value": 135, "unit": "mph"}
